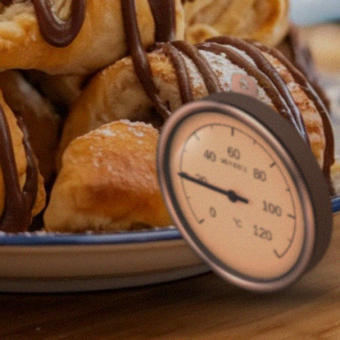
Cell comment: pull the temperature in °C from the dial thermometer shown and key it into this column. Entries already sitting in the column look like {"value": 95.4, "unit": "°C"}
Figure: {"value": 20, "unit": "°C"}
